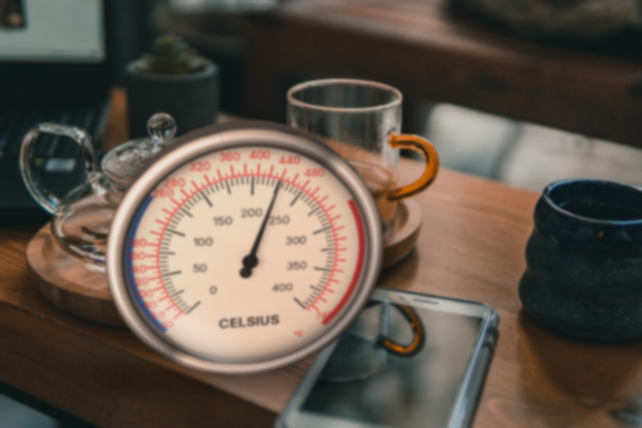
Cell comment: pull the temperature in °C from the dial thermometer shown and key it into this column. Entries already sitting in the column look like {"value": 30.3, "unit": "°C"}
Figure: {"value": 225, "unit": "°C"}
